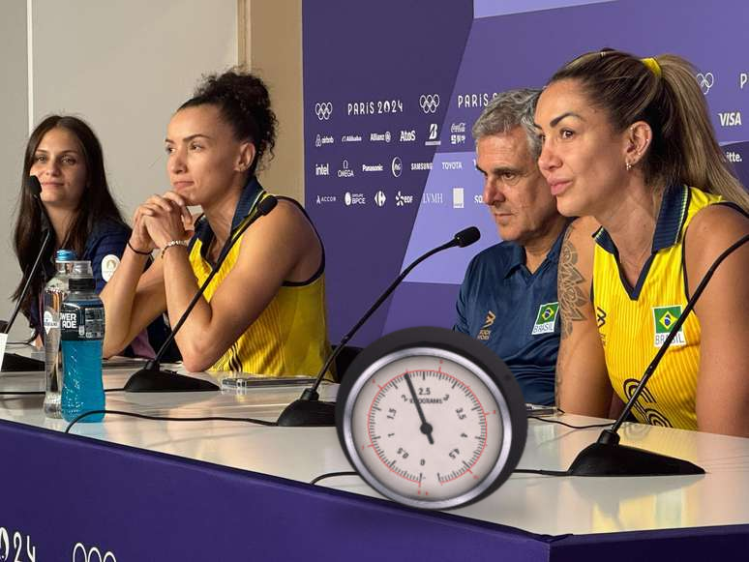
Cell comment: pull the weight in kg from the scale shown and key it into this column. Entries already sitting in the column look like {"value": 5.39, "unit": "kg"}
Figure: {"value": 2.25, "unit": "kg"}
